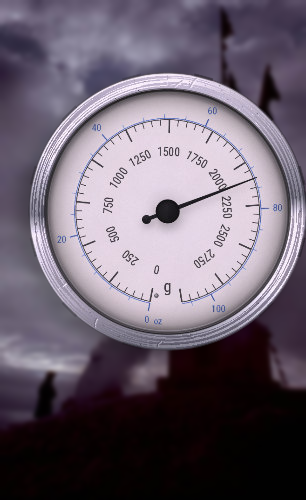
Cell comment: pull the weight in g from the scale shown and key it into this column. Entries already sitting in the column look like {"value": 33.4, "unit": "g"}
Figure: {"value": 2100, "unit": "g"}
